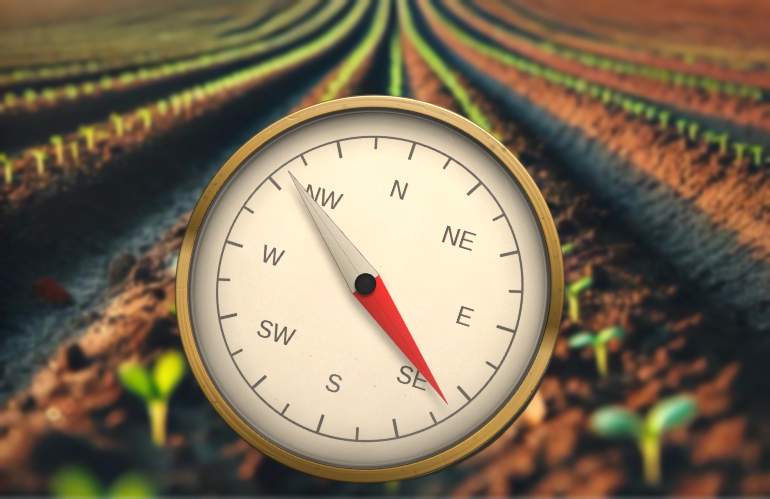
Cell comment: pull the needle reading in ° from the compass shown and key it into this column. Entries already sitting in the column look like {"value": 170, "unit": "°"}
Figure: {"value": 127.5, "unit": "°"}
